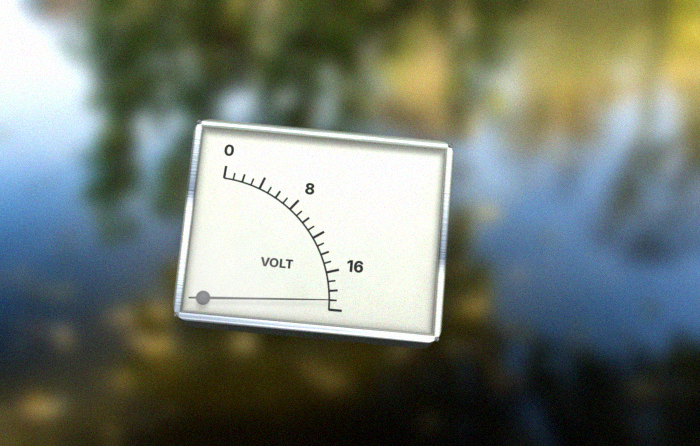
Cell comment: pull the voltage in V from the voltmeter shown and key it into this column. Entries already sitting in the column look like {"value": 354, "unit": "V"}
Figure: {"value": 19, "unit": "V"}
